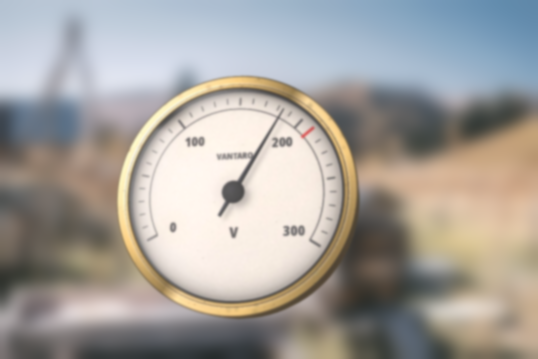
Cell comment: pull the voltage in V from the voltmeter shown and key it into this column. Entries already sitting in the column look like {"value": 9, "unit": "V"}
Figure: {"value": 185, "unit": "V"}
